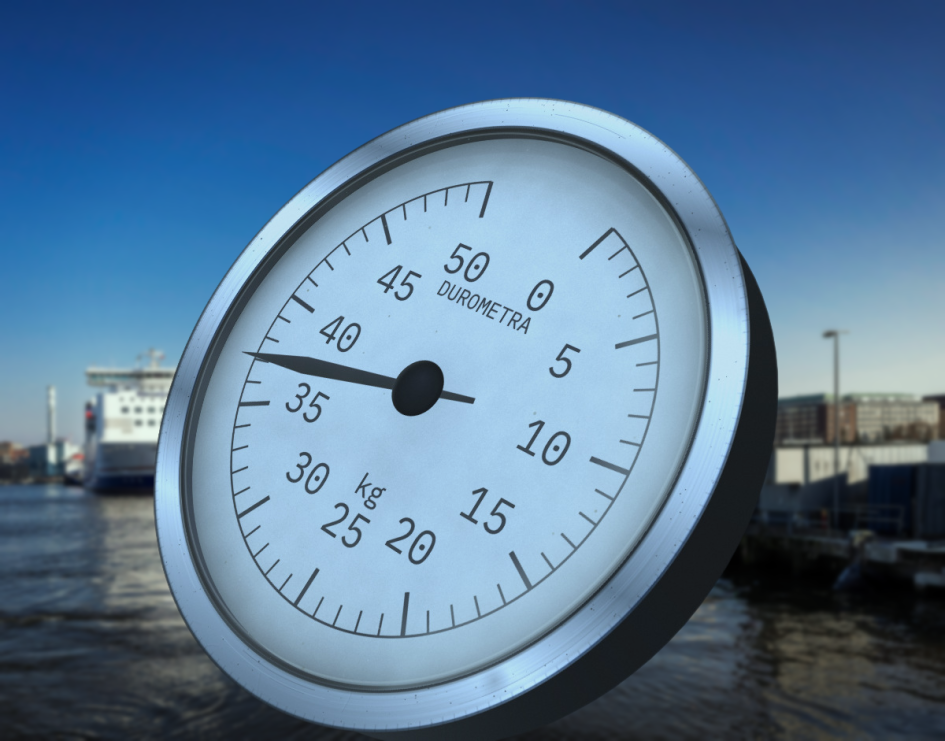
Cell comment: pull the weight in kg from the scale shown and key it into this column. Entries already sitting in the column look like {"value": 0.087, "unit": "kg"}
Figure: {"value": 37, "unit": "kg"}
